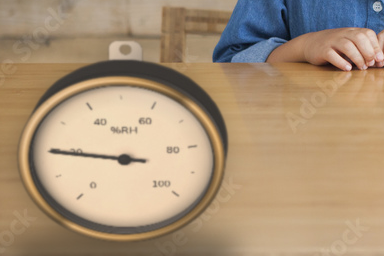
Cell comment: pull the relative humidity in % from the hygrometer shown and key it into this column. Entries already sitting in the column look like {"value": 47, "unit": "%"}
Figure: {"value": 20, "unit": "%"}
